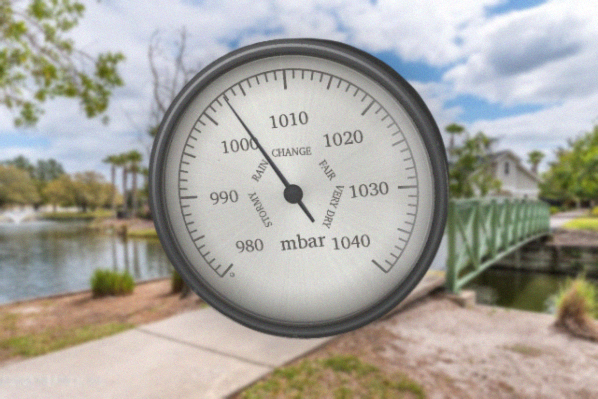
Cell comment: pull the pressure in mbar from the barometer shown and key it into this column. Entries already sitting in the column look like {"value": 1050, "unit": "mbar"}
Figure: {"value": 1003, "unit": "mbar"}
